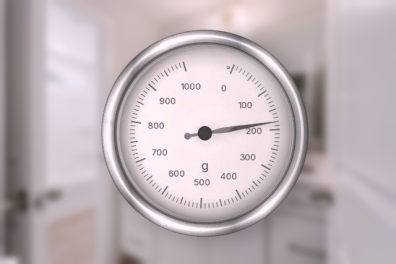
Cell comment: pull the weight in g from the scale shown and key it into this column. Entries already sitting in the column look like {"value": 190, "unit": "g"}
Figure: {"value": 180, "unit": "g"}
